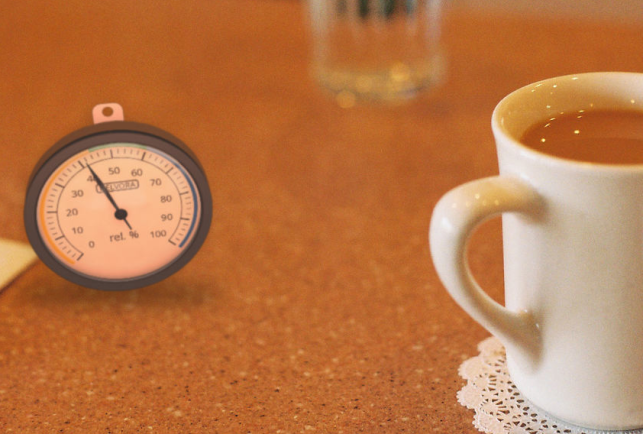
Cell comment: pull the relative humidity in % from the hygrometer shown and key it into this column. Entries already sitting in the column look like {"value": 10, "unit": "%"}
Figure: {"value": 42, "unit": "%"}
